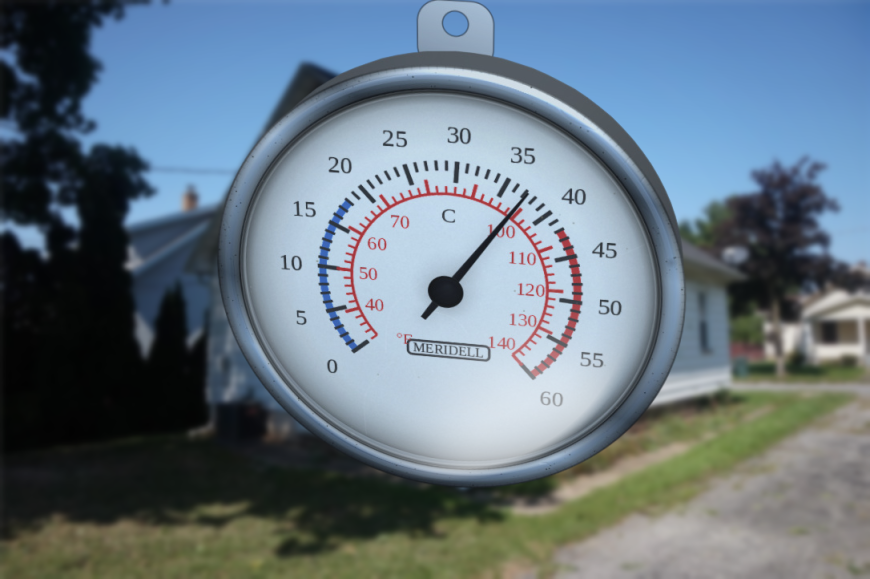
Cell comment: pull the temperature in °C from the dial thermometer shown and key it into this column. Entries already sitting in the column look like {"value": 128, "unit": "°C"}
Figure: {"value": 37, "unit": "°C"}
